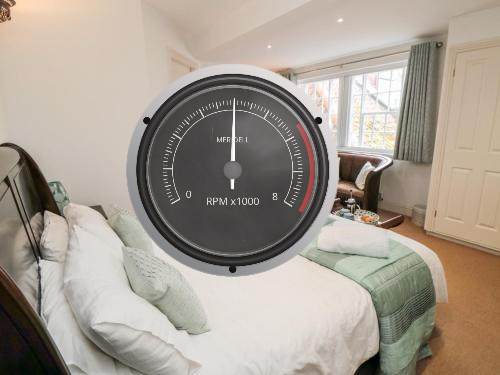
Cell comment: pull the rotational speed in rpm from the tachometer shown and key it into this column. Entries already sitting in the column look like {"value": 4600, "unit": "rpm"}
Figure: {"value": 4000, "unit": "rpm"}
